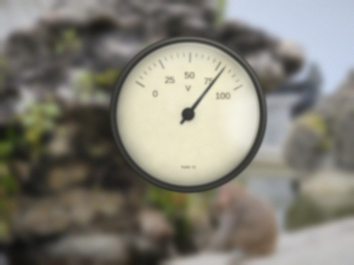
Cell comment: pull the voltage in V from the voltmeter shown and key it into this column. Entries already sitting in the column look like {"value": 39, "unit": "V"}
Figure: {"value": 80, "unit": "V"}
